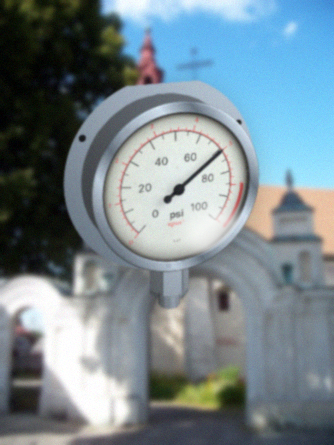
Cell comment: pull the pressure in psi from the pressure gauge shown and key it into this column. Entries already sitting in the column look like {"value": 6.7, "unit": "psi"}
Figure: {"value": 70, "unit": "psi"}
